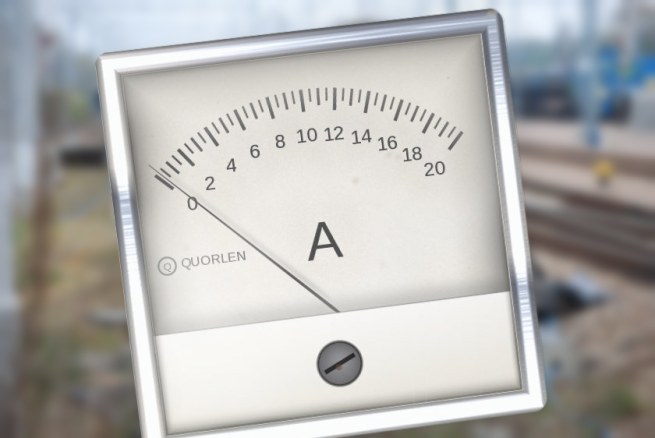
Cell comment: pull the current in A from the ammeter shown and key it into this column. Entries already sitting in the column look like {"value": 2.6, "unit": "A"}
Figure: {"value": 0.25, "unit": "A"}
